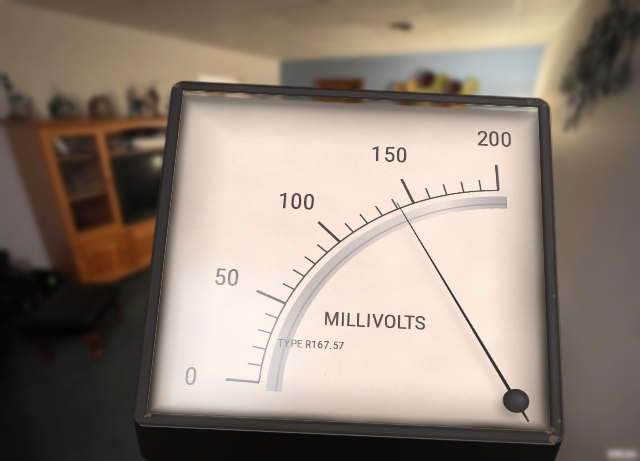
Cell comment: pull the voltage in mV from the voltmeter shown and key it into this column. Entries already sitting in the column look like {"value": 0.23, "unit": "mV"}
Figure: {"value": 140, "unit": "mV"}
